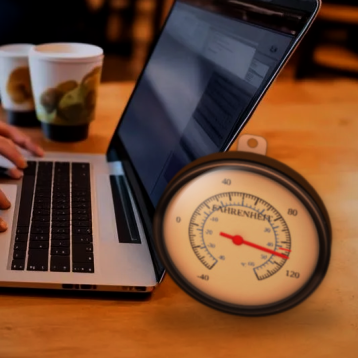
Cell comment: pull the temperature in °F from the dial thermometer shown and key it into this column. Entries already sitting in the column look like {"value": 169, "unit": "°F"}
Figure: {"value": 110, "unit": "°F"}
